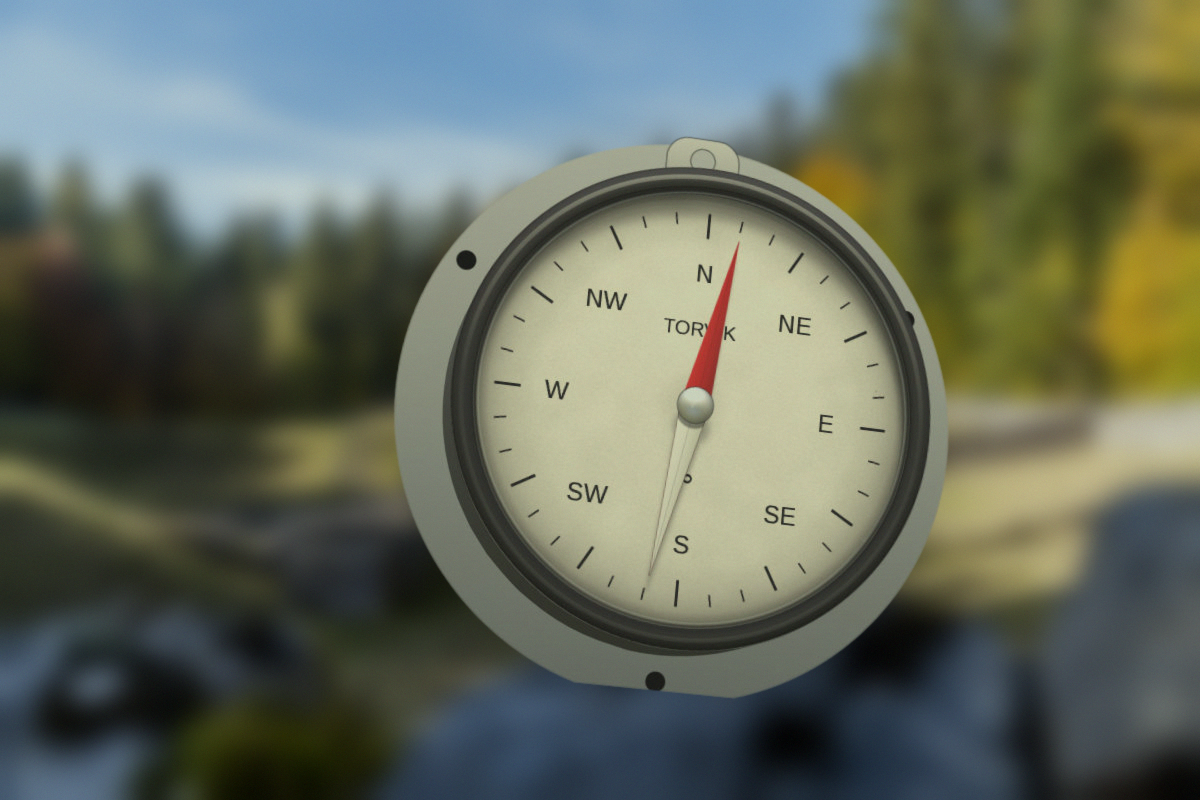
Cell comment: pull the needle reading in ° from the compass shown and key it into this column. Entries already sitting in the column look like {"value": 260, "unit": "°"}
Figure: {"value": 10, "unit": "°"}
